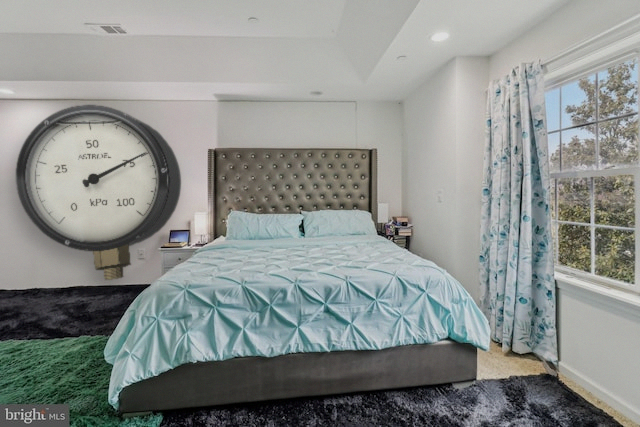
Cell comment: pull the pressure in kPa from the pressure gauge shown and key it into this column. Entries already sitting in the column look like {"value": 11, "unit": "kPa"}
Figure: {"value": 75, "unit": "kPa"}
